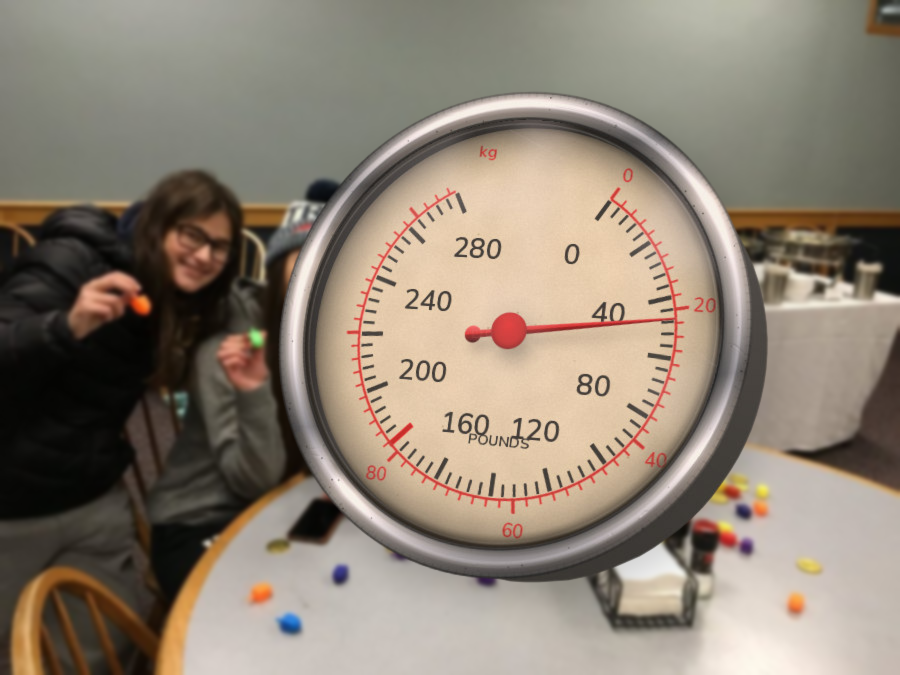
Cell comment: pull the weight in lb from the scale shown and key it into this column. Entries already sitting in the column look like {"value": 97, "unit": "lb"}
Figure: {"value": 48, "unit": "lb"}
